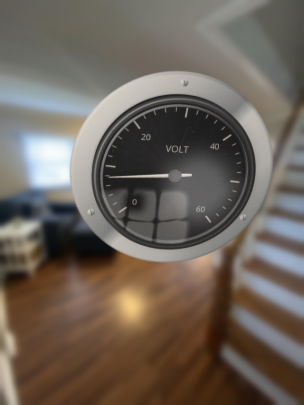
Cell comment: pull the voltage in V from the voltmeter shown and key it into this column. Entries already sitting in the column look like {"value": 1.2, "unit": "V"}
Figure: {"value": 8, "unit": "V"}
